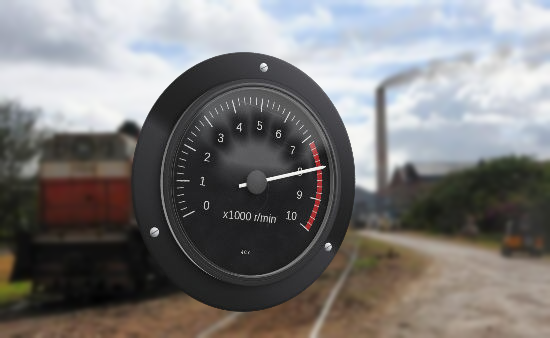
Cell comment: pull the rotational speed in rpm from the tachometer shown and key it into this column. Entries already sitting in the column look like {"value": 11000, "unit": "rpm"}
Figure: {"value": 8000, "unit": "rpm"}
